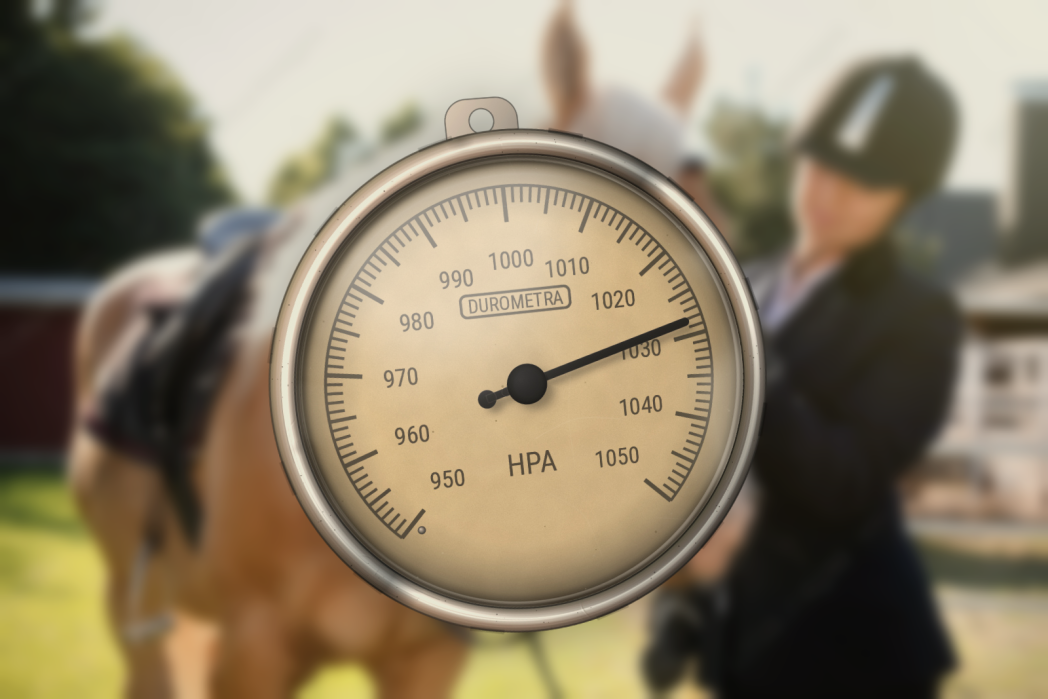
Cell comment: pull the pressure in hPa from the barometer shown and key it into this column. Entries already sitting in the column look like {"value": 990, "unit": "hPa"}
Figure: {"value": 1028, "unit": "hPa"}
